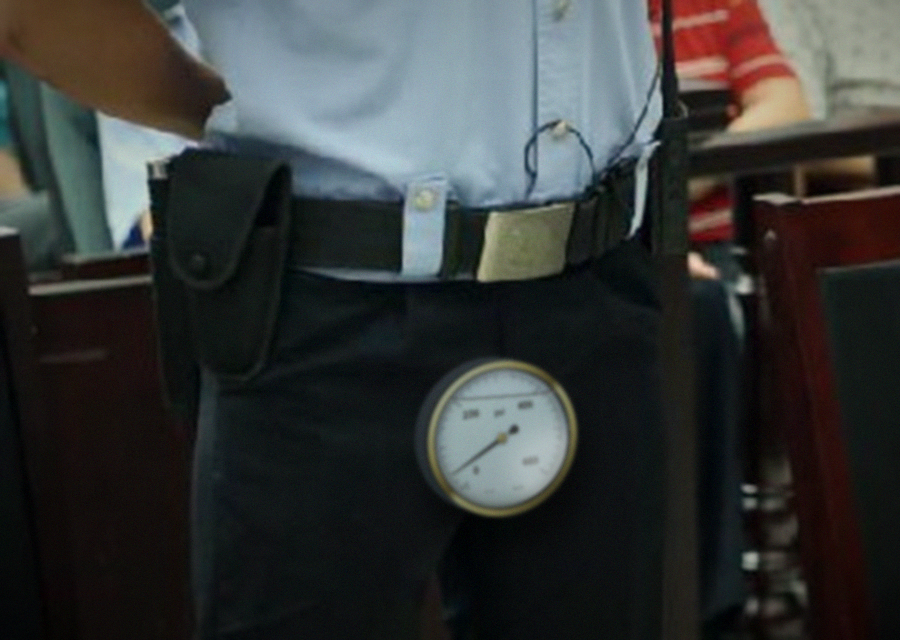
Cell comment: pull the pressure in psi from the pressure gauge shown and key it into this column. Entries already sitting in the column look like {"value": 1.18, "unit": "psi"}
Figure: {"value": 40, "unit": "psi"}
